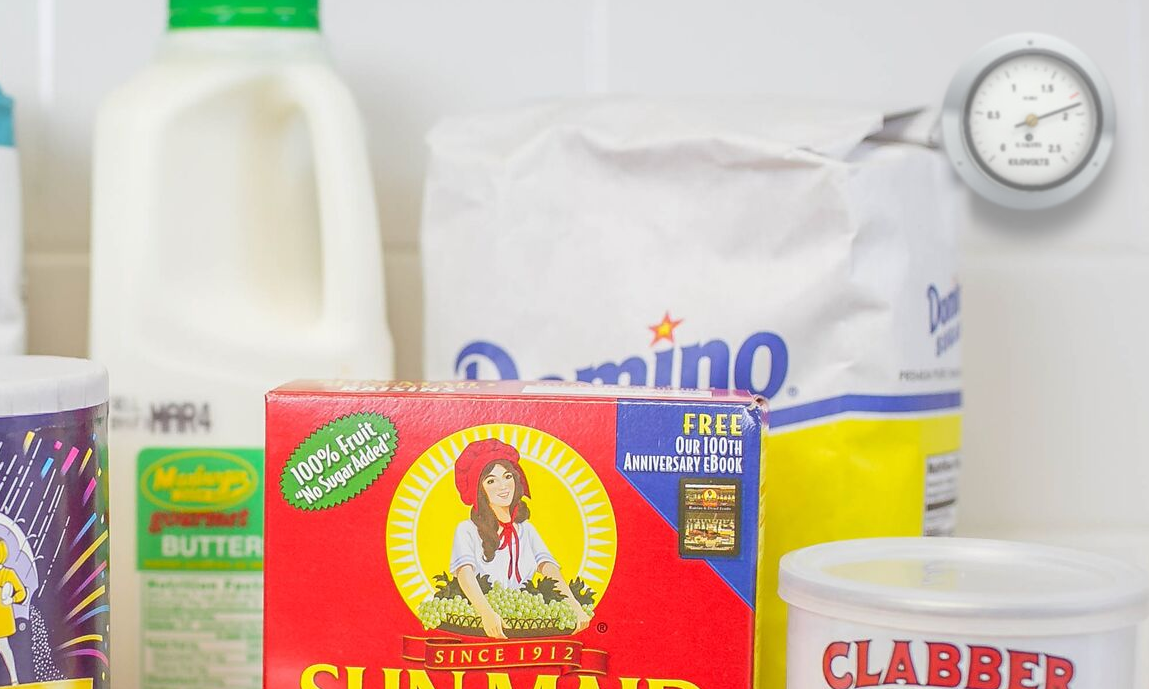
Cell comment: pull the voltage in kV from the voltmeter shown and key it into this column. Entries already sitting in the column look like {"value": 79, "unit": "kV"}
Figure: {"value": 1.9, "unit": "kV"}
